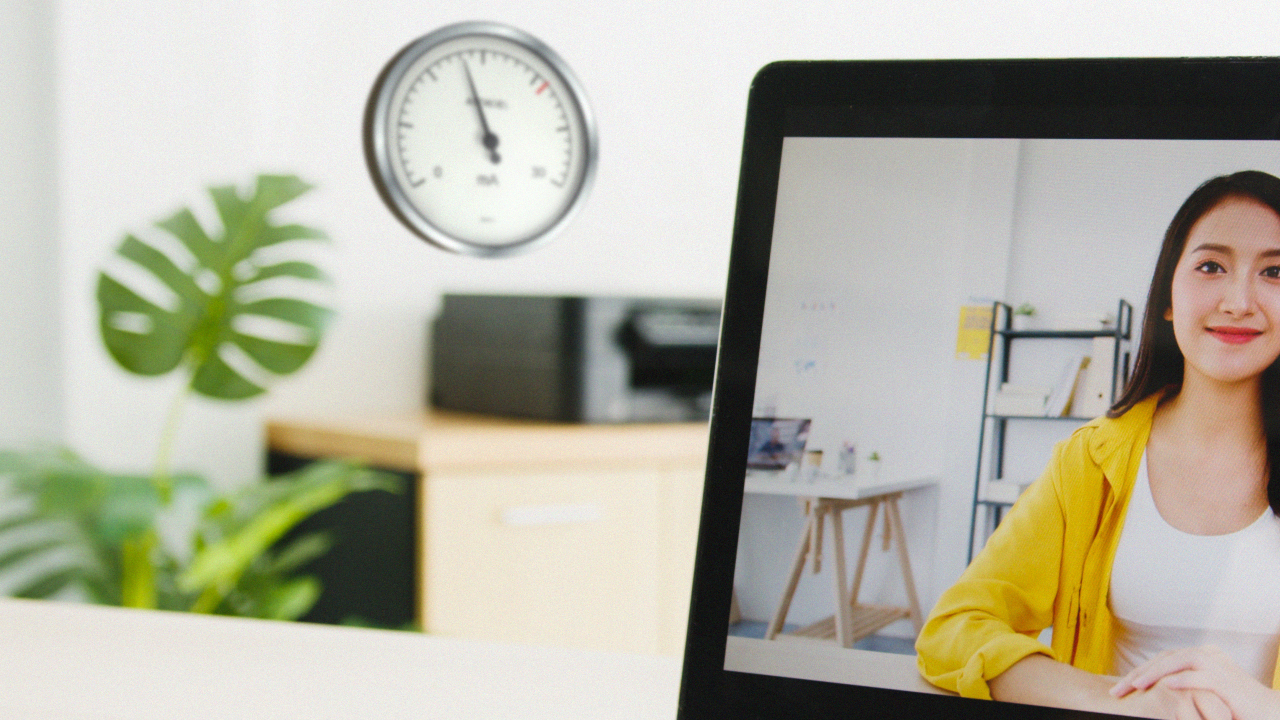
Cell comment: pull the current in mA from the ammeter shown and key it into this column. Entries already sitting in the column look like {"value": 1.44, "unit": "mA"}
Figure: {"value": 13, "unit": "mA"}
